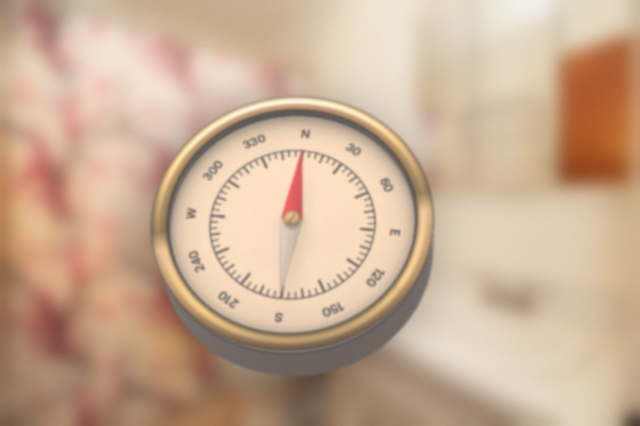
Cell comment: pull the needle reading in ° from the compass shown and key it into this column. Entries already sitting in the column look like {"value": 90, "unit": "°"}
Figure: {"value": 0, "unit": "°"}
